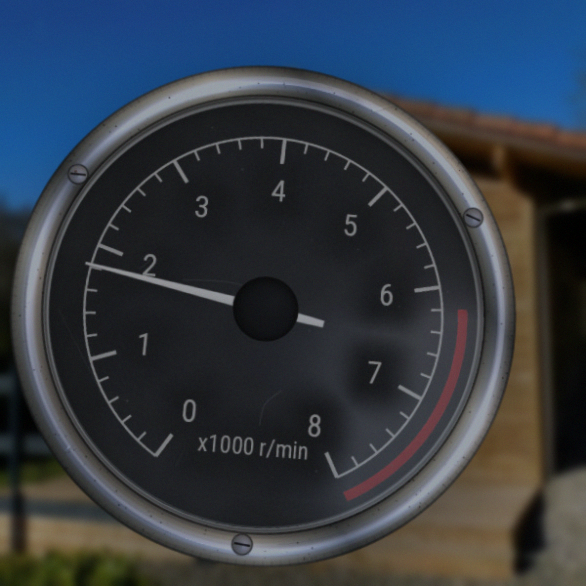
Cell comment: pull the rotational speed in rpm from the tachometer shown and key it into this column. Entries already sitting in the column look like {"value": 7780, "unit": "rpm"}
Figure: {"value": 1800, "unit": "rpm"}
